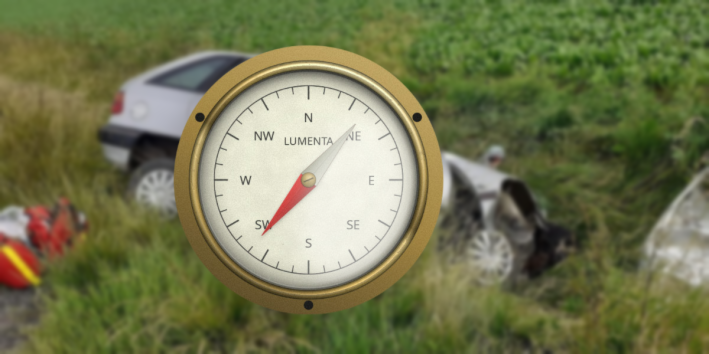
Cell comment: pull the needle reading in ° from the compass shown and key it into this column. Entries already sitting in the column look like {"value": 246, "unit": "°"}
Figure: {"value": 220, "unit": "°"}
